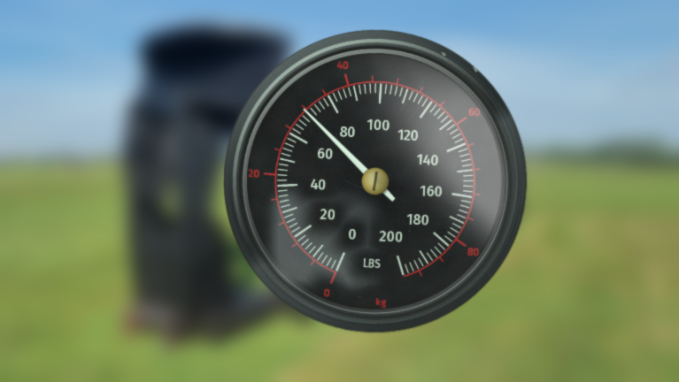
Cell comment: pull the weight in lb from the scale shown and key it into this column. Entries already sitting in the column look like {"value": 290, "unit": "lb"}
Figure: {"value": 70, "unit": "lb"}
